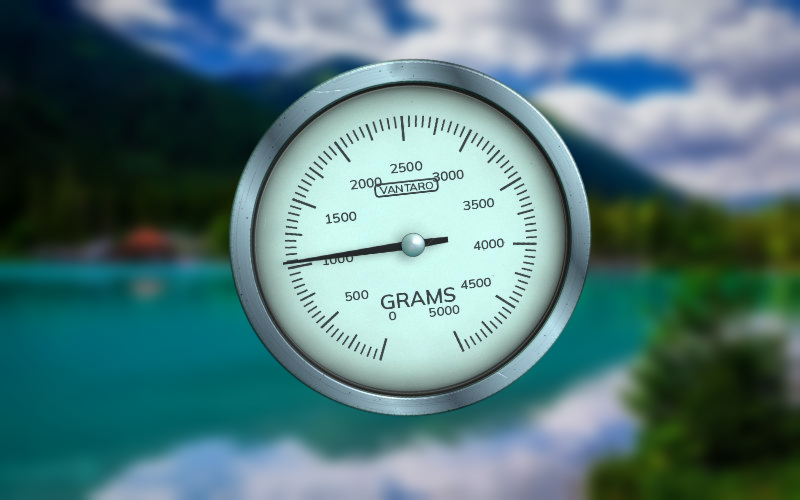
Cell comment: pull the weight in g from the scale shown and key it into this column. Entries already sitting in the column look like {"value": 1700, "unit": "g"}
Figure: {"value": 1050, "unit": "g"}
